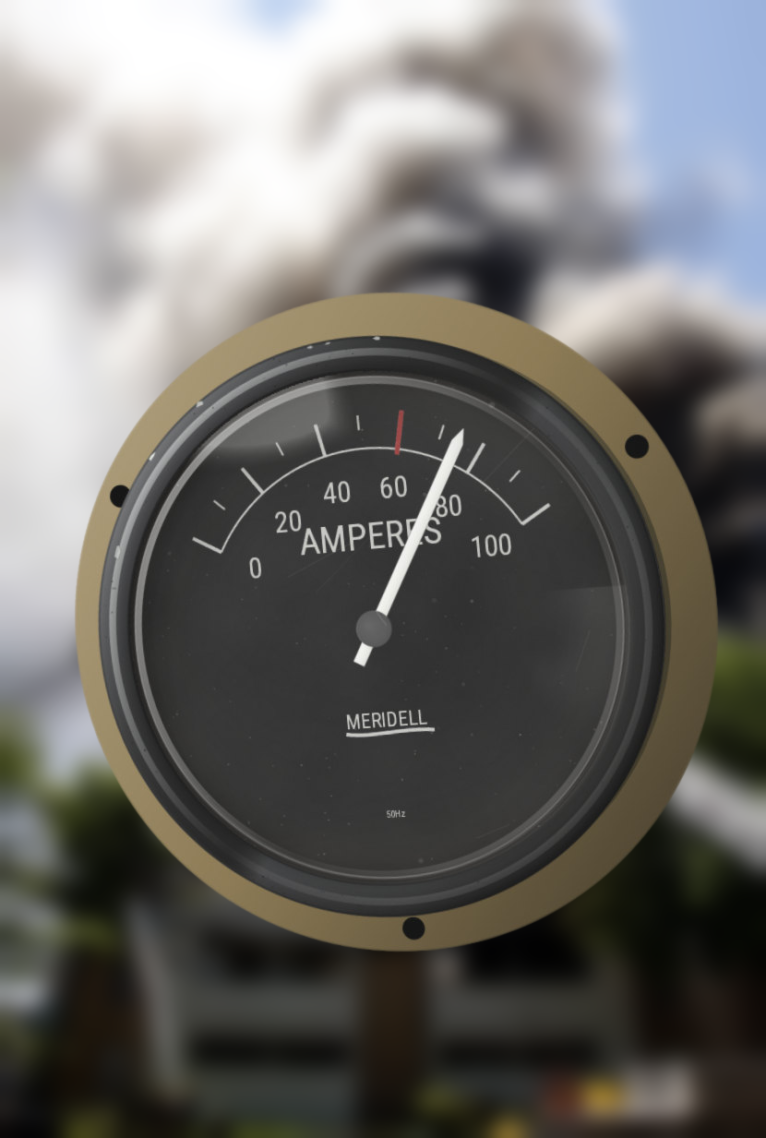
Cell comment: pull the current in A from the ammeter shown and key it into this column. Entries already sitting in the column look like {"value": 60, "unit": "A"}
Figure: {"value": 75, "unit": "A"}
